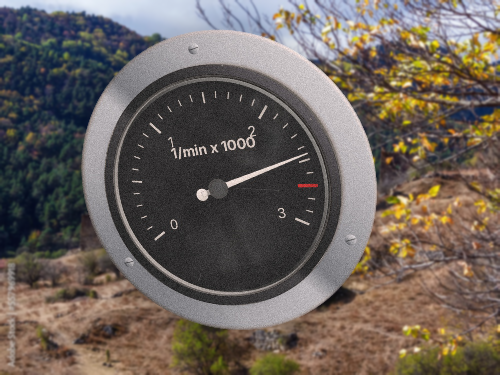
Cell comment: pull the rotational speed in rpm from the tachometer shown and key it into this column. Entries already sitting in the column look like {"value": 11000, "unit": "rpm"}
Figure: {"value": 2450, "unit": "rpm"}
